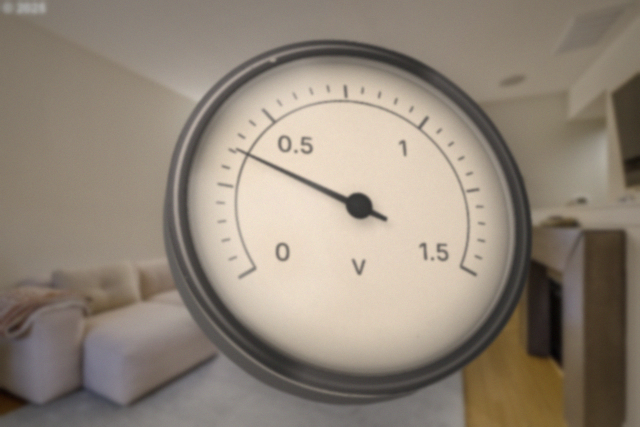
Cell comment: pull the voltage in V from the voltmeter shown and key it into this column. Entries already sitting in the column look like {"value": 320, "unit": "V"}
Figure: {"value": 0.35, "unit": "V"}
